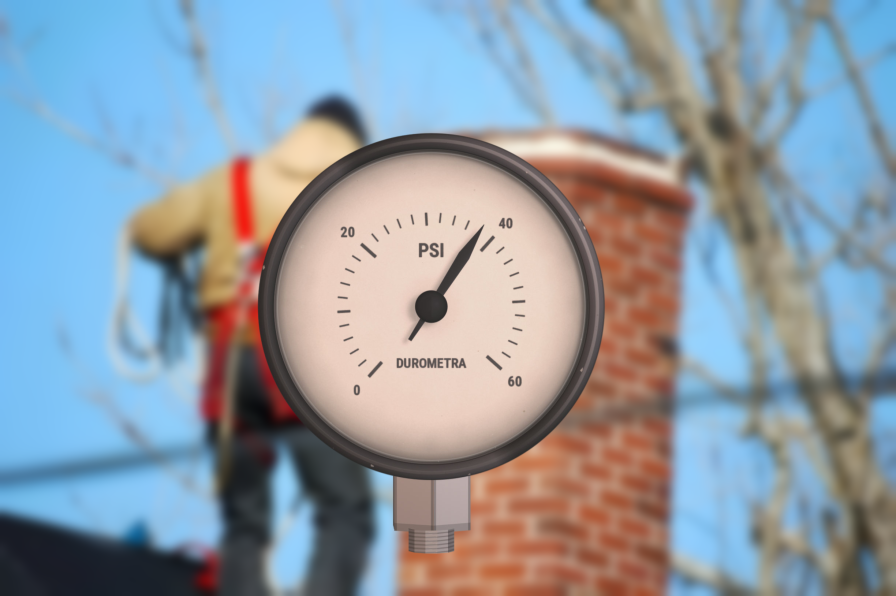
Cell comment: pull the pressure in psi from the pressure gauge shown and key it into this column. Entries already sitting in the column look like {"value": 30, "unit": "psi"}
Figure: {"value": 38, "unit": "psi"}
